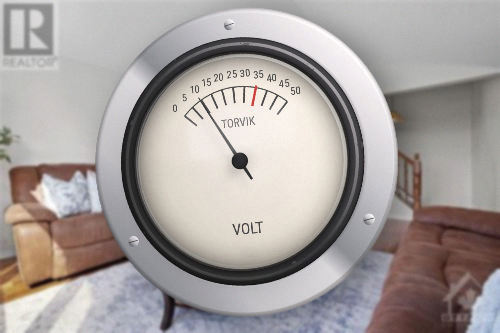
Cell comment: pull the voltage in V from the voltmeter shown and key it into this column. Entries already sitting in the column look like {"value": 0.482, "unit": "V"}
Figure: {"value": 10, "unit": "V"}
